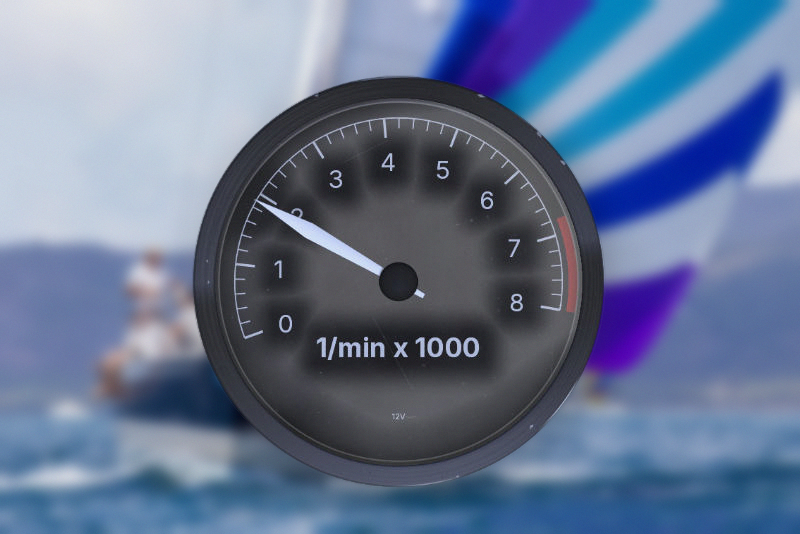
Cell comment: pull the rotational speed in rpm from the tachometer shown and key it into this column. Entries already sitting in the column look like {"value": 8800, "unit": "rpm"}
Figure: {"value": 1900, "unit": "rpm"}
